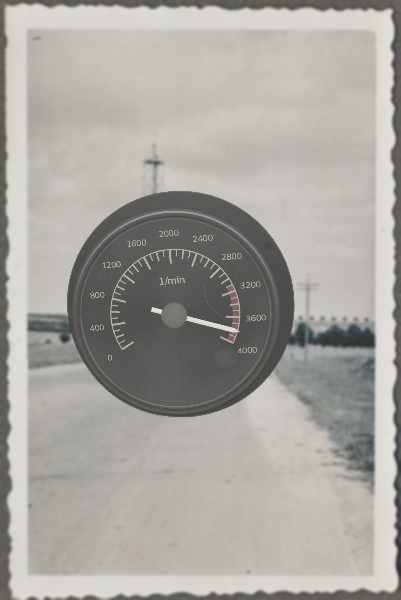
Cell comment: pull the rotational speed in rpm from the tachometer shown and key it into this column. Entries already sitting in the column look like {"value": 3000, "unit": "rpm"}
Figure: {"value": 3800, "unit": "rpm"}
